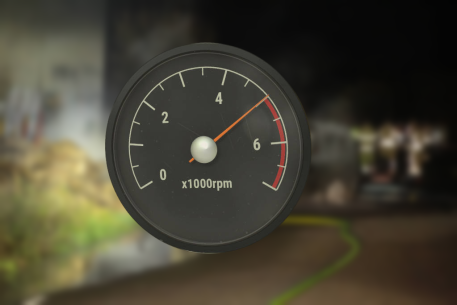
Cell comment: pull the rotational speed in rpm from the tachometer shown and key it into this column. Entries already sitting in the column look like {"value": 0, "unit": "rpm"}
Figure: {"value": 5000, "unit": "rpm"}
